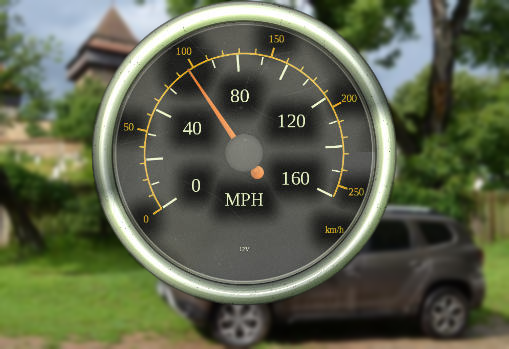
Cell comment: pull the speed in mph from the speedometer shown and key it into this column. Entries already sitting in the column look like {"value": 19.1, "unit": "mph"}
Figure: {"value": 60, "unit": "mph"}
